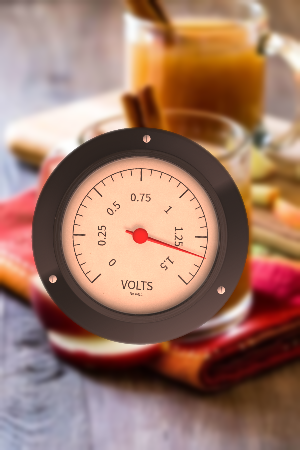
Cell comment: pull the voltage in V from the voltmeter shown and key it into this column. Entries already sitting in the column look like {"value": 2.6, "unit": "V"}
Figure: {"value": 1.35, "unit": "V"}
